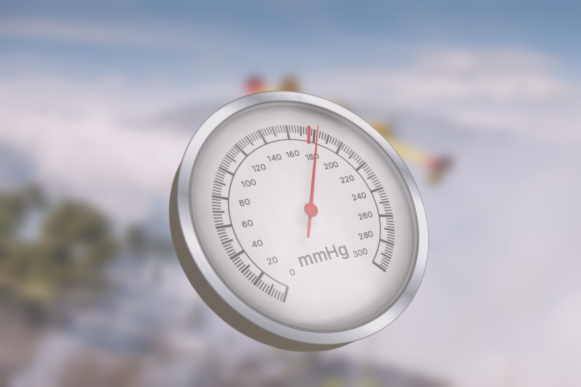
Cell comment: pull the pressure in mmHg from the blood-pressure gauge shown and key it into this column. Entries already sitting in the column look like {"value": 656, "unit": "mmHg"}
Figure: {"value": 180, "unit": "mmHg"}
